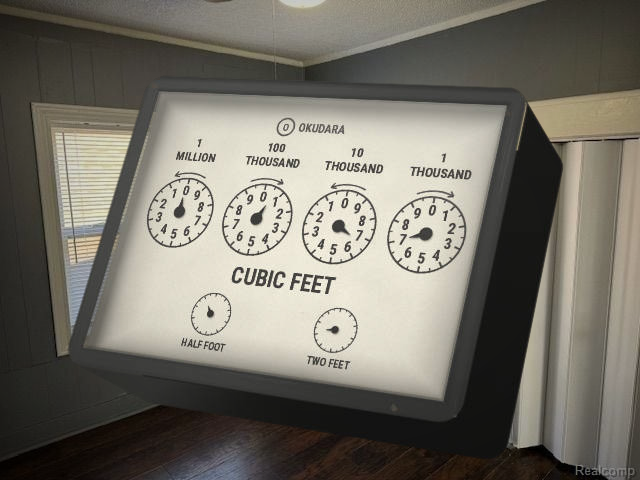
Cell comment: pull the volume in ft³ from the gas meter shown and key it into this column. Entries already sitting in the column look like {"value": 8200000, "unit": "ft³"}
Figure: {"value": 6700, "unit": "ft³"}
